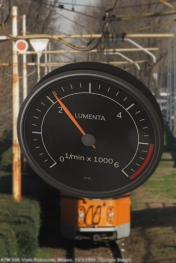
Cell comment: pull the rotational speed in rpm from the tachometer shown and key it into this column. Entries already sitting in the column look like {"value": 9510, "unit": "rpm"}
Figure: {"value": 2200, "unit": "rpm"}
